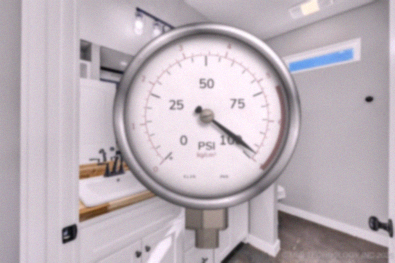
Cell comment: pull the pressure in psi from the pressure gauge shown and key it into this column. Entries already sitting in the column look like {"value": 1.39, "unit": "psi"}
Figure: {"value": 97.5, "unit": "psi"}
